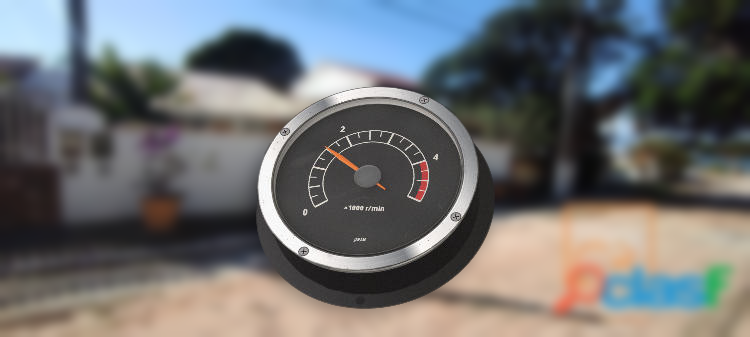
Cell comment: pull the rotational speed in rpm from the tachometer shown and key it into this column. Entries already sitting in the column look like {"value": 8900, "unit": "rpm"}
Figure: {"value": 1500, "unit": "rpm"}
